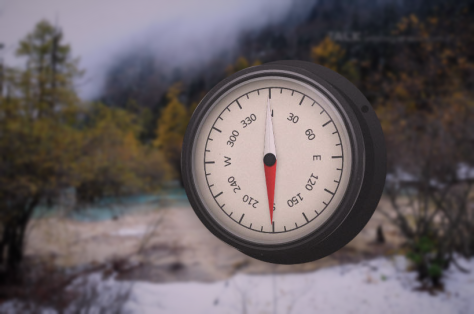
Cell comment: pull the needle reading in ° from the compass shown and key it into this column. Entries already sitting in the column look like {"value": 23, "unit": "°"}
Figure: {"value": 180, "unit": "°"}
